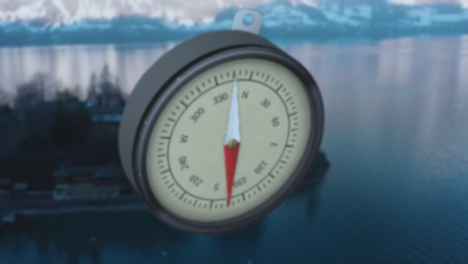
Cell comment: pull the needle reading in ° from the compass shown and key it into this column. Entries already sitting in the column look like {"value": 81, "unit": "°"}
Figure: {"value": 165, "unit": "°"}
